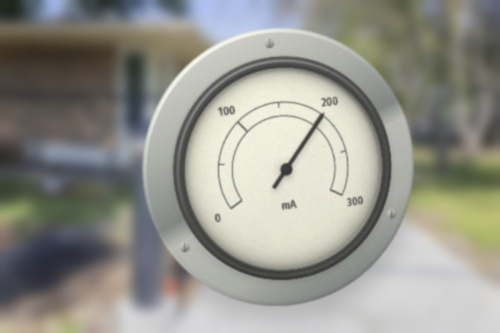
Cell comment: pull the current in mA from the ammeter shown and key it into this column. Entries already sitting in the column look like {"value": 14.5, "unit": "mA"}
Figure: {"value": 200, "unit": "mA"}
